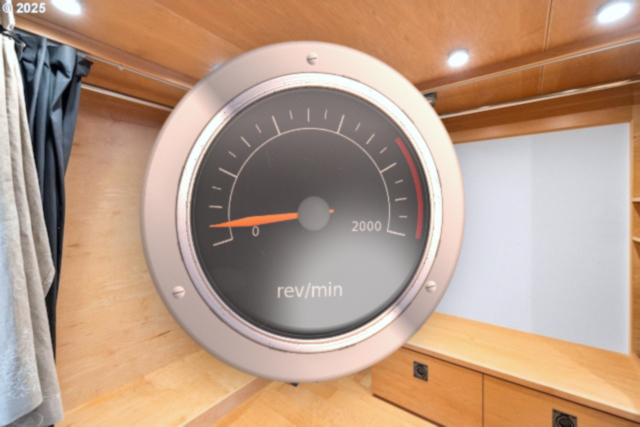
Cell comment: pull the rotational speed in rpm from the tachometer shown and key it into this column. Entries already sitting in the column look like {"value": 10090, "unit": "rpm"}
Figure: {"value": 100, "unit": "rpm"}
